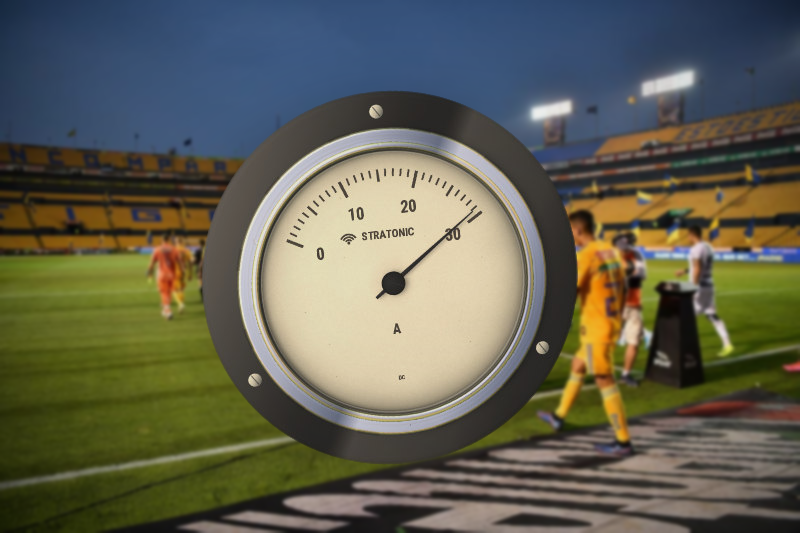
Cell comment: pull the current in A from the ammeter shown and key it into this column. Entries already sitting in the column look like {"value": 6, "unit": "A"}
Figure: {"value": 29, "unit": "A"}
